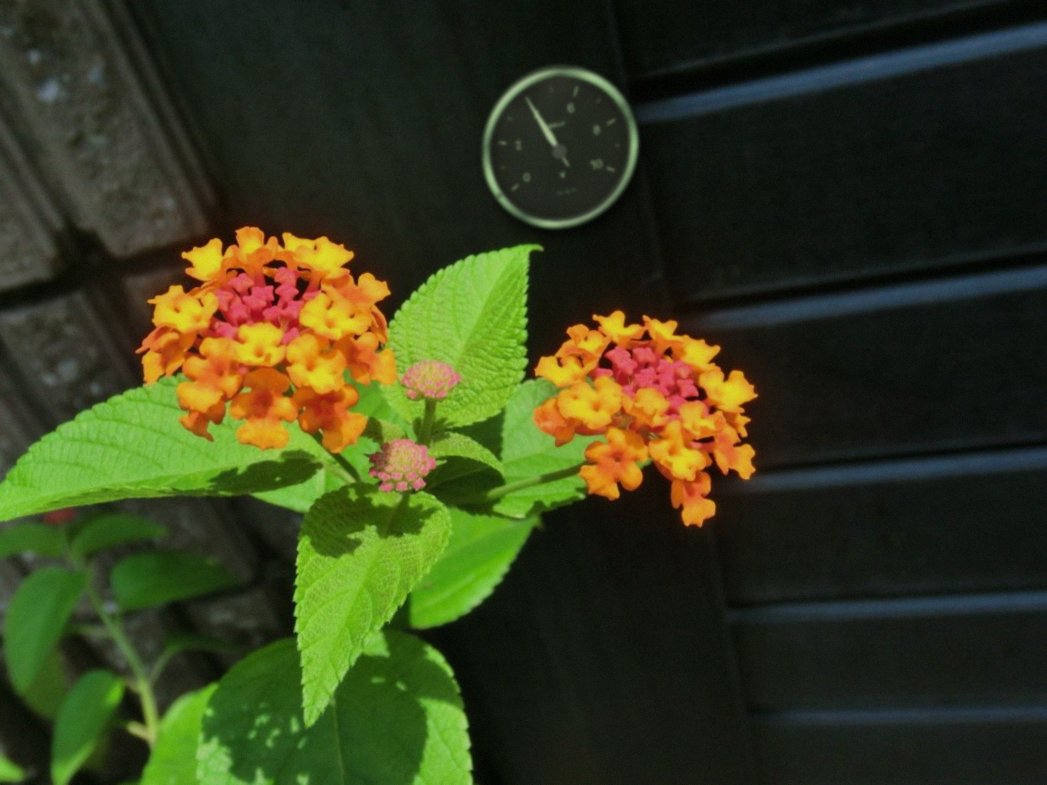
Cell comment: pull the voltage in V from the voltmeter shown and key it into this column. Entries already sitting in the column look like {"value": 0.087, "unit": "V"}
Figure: {"value": 4, "unit": "V"}
